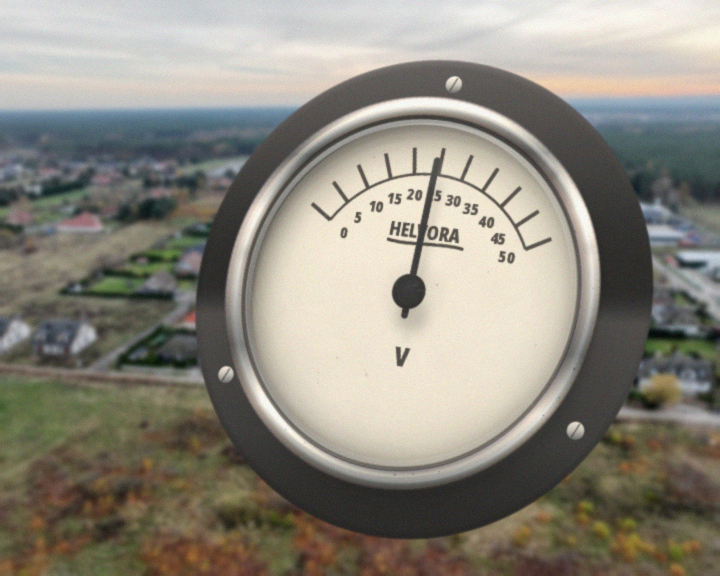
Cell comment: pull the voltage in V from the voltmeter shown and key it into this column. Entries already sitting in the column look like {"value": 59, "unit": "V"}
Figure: {"value": 25, "unit": "V"}
